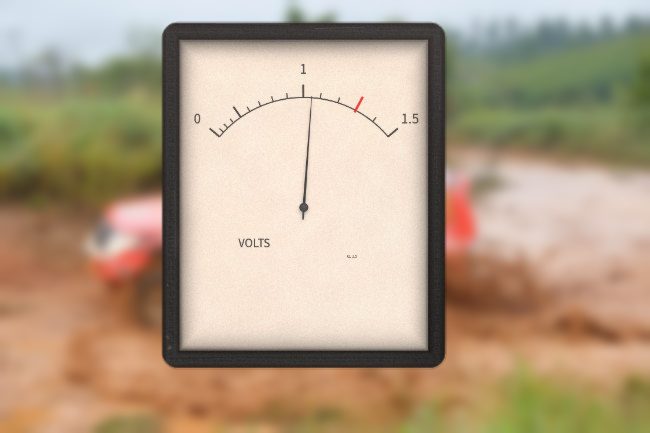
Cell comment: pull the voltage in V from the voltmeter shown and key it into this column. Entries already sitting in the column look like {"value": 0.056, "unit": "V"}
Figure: {"value": 1.05, "unit": "V"}
